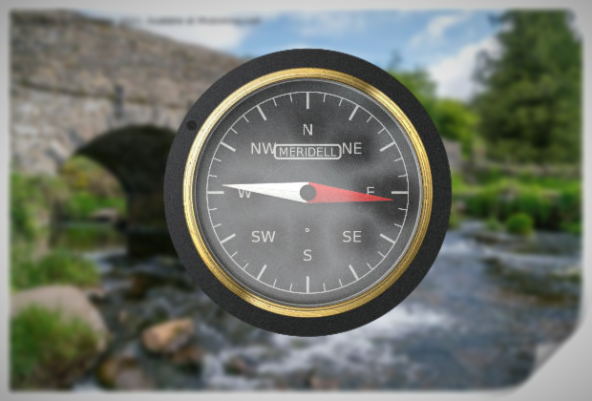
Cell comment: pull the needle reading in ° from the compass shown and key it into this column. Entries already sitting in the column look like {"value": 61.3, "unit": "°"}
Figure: {"value": 95, "unit": "°"}
